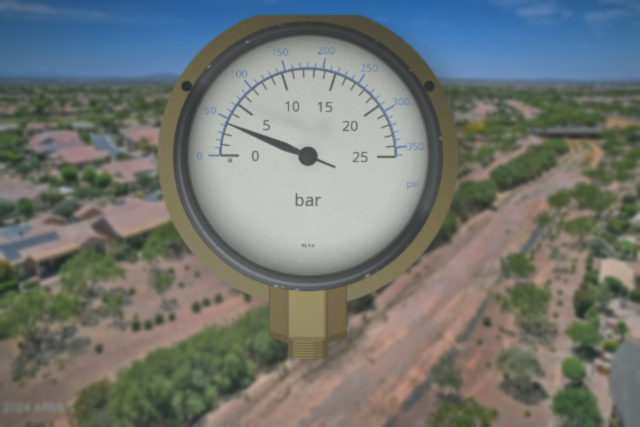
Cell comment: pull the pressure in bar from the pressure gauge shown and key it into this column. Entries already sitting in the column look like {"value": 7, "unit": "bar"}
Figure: {"value": 3, "unit": "bar"}
